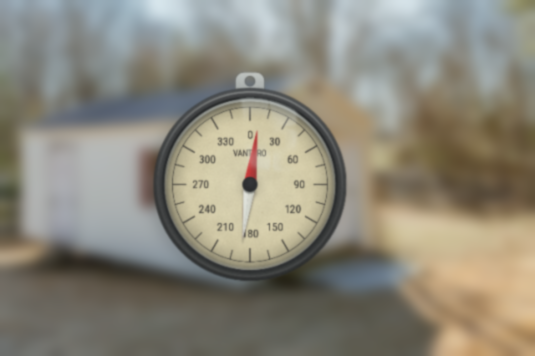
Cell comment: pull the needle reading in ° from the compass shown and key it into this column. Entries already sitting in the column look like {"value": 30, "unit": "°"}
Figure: {"value": 7.5, "unit": "°"}
